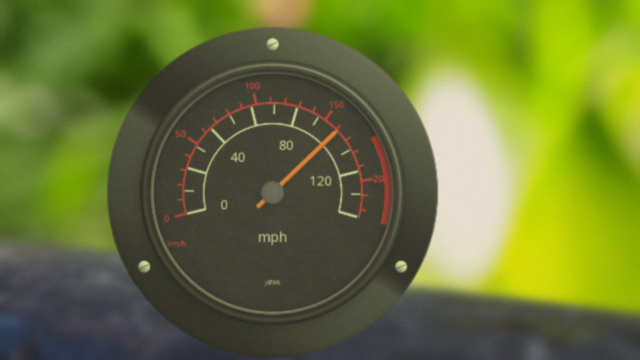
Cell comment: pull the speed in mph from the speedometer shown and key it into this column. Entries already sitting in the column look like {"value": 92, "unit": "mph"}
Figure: {"value": 100, "unit": "mph"}
